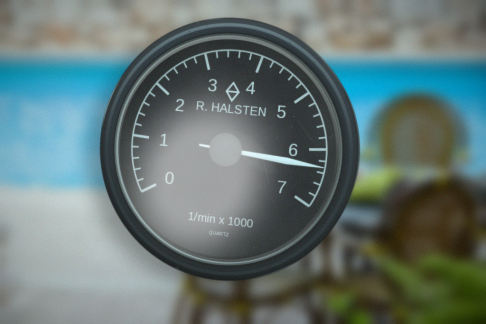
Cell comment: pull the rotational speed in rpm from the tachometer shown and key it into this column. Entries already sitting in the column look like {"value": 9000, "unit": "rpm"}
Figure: {"value": 6300, "unit": "rpm"}
